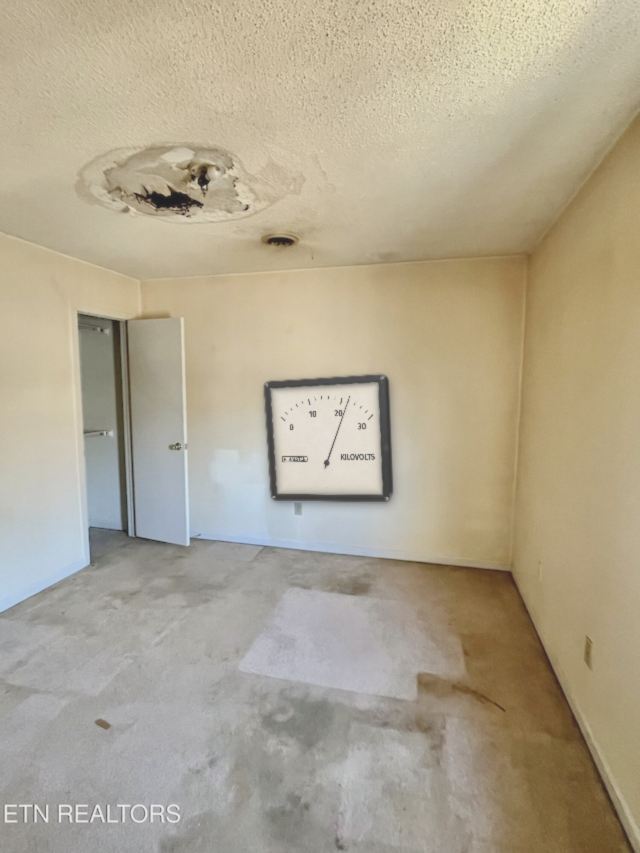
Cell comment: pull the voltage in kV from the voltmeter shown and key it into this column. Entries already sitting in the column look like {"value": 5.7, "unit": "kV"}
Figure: {"value": 22, "unit": "kV"}
